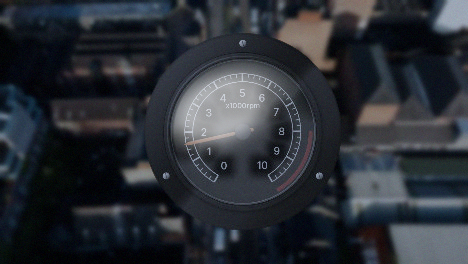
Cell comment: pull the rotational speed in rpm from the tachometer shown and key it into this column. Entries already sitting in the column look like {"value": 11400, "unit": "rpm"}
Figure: {"value": 1600, "unit": "rpm"}
